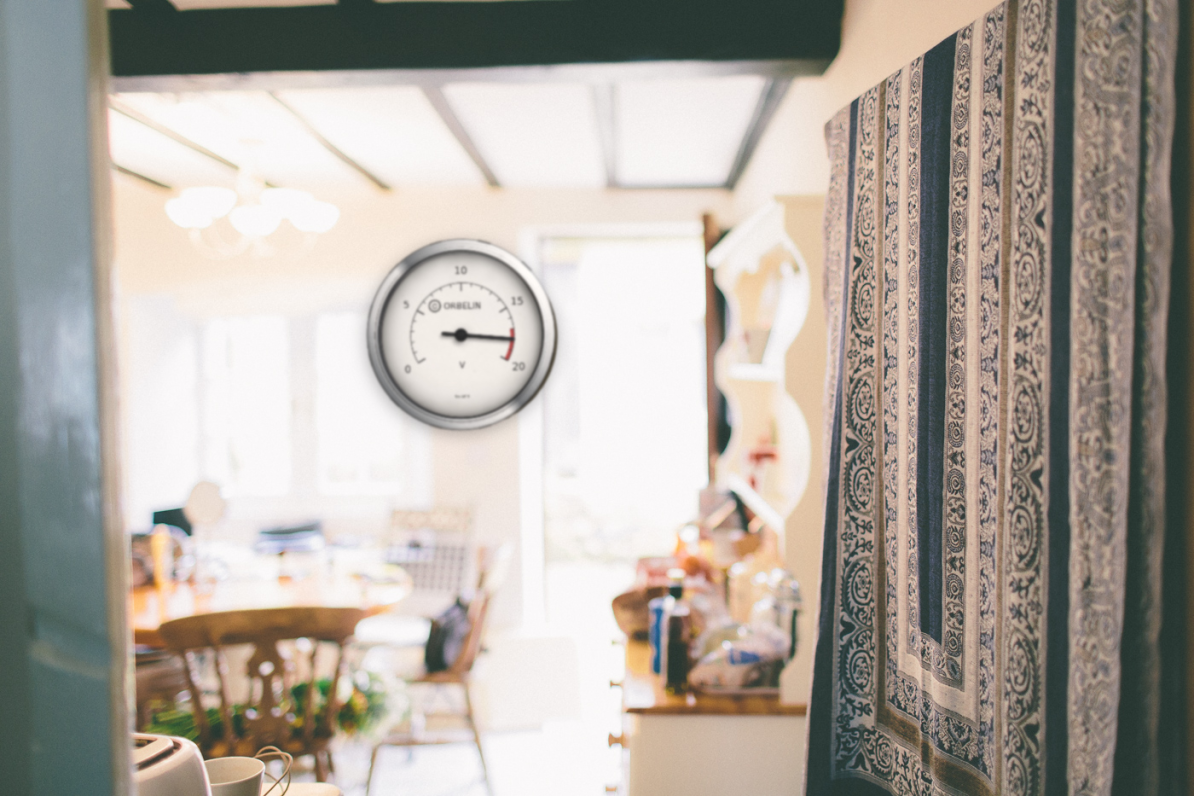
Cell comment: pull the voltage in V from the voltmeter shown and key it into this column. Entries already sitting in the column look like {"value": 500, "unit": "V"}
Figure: {"value": 18, "unit": "V"}
